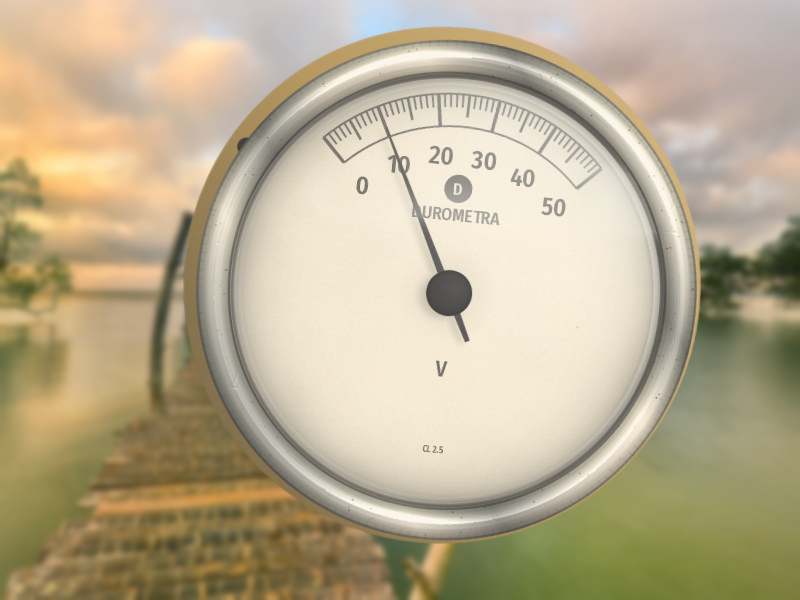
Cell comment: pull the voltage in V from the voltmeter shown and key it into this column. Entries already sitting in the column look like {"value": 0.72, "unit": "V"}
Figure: {"value": 10, "unit": "V"}
